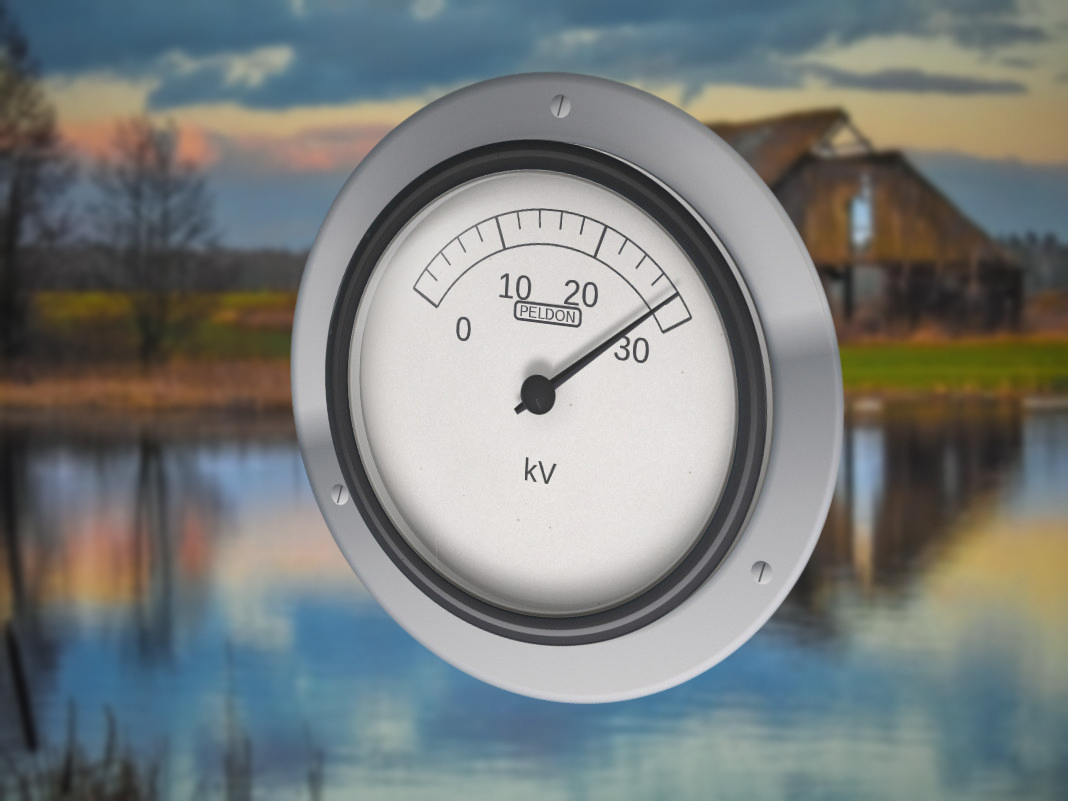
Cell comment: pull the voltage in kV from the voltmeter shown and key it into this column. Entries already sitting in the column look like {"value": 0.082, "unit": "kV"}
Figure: {"value": 28, "unit": "kV"}
